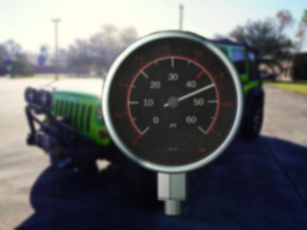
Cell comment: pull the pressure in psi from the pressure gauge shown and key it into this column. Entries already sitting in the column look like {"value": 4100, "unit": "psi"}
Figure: {"value": 45, "unit": "psi"}
